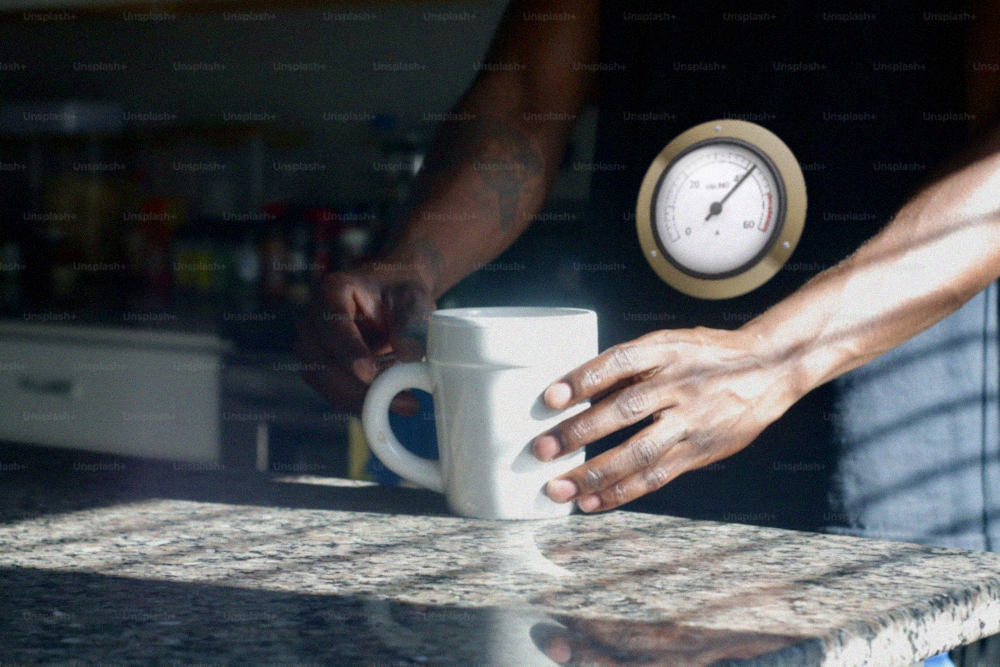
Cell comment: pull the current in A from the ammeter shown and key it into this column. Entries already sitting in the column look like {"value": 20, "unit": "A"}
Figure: {"value": 42, "unit": "A"}
